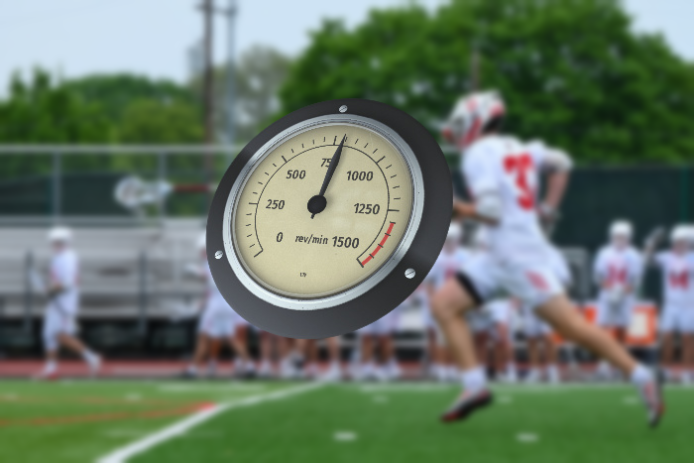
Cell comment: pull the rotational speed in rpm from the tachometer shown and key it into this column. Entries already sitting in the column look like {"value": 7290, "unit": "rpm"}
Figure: {"value": 800, "unit": "rpm"}
